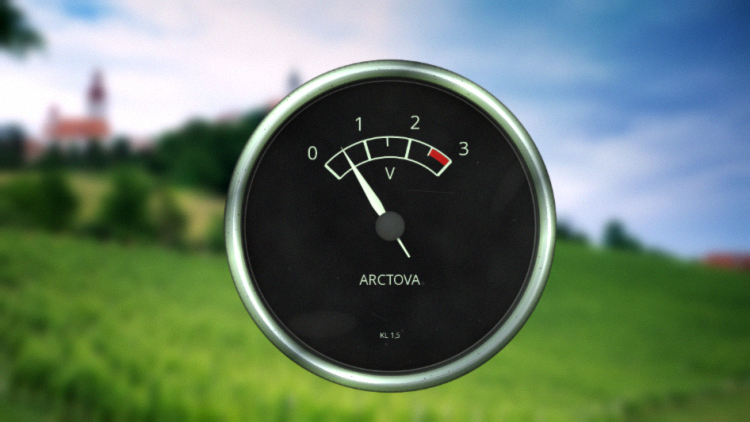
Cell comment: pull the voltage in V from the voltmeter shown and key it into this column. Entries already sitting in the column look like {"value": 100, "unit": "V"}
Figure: {"value": 0.5, "unit": "V"}
